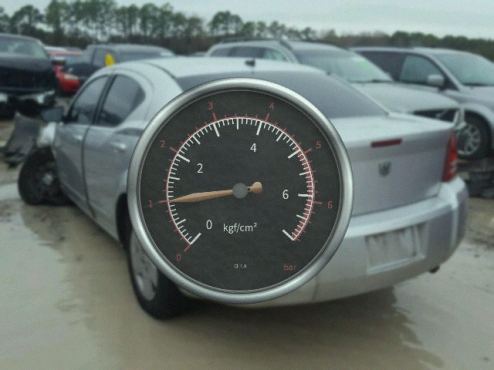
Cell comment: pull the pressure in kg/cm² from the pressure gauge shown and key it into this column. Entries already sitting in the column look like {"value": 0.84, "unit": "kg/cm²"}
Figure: {"value": 1, "unit": "kg/cm²"}
